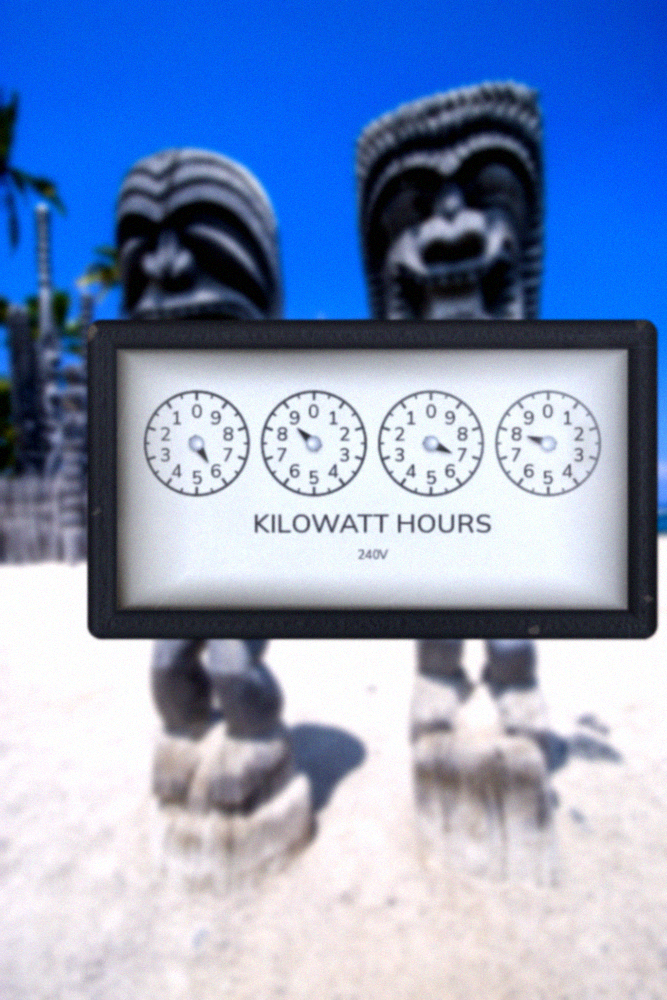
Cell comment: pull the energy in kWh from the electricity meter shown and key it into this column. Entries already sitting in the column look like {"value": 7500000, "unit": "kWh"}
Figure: {"value": 5868, "unit": "kWh"}
